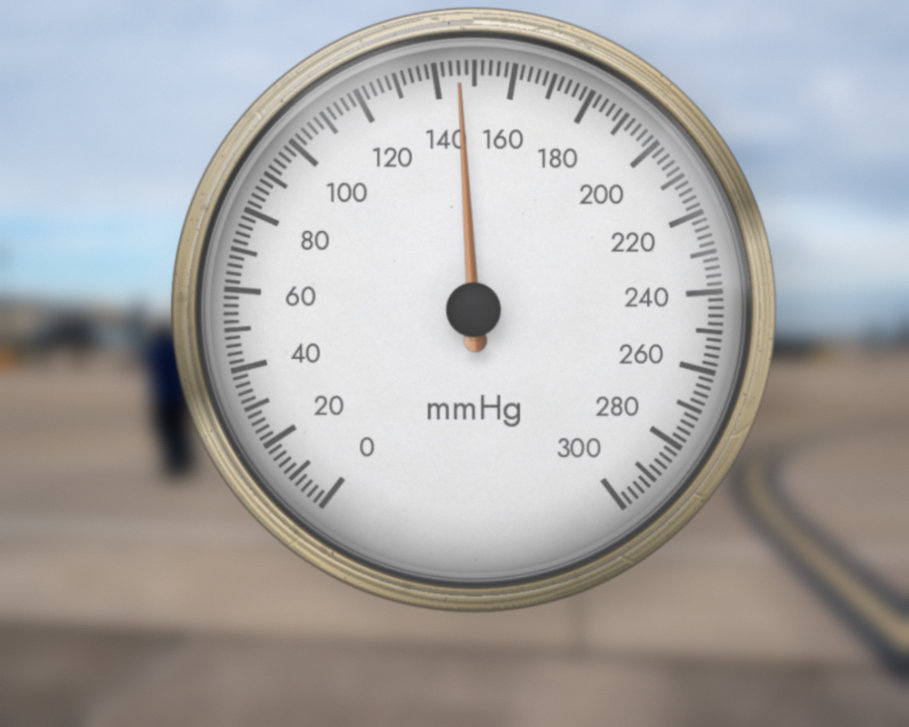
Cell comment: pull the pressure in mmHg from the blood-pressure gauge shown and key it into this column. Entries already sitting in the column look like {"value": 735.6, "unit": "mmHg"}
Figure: {"value": 146, "unit": "mmHg"}
